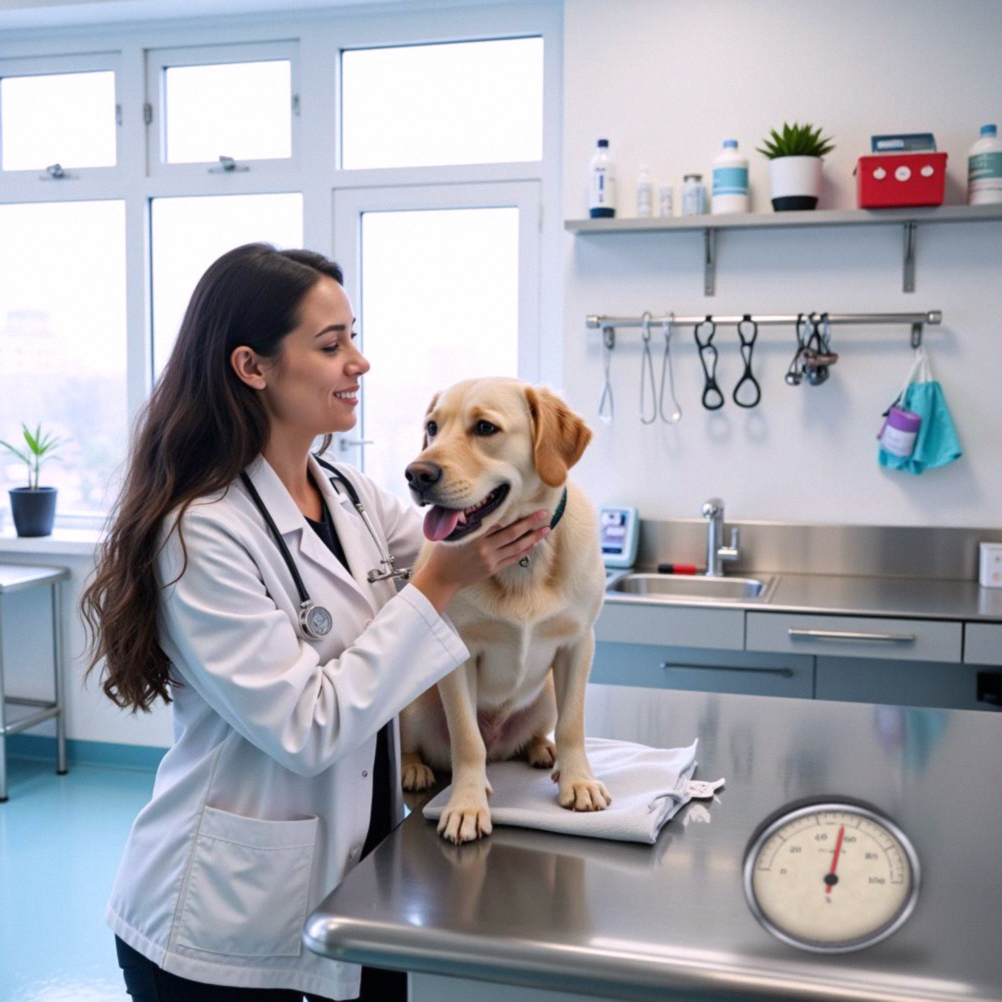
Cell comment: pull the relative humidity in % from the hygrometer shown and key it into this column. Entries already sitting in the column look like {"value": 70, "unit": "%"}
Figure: {"value": 52, "unit": "%"}
